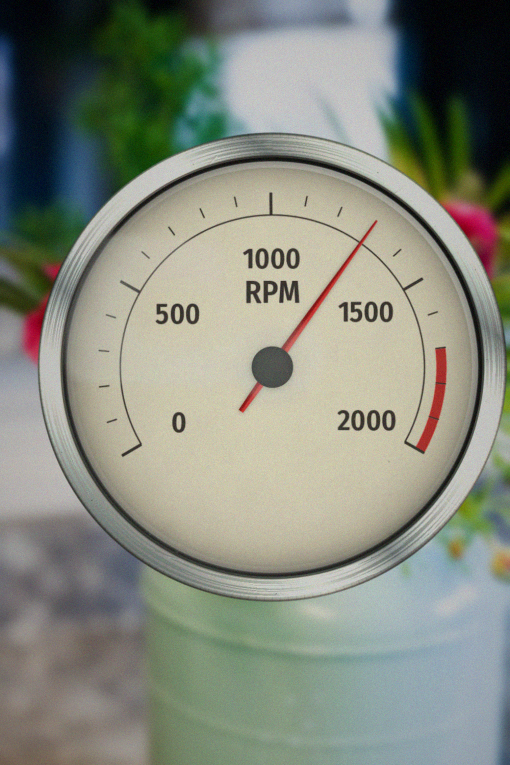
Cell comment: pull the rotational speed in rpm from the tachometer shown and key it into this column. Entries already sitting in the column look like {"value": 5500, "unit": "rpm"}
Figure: {"value": 1300, "unit": "rpm"}
